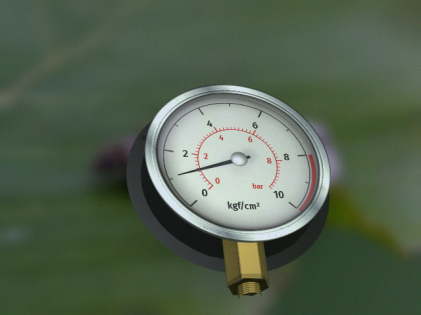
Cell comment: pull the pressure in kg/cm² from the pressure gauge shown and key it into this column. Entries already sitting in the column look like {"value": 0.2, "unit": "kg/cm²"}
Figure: {"value": 1, "unit": "kg/cm²"}
